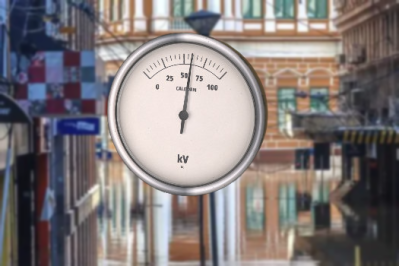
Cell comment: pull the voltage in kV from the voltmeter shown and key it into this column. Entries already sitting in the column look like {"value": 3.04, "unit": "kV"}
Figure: {"value": 60, "unit": "kV"}
